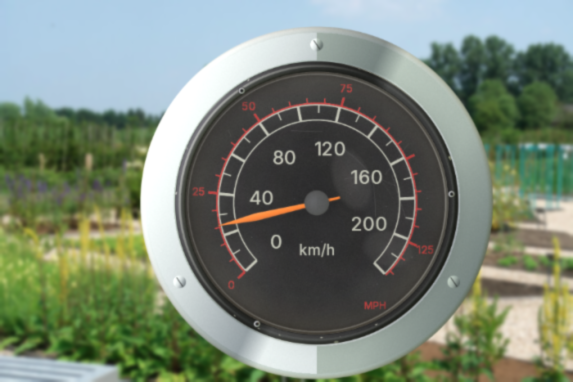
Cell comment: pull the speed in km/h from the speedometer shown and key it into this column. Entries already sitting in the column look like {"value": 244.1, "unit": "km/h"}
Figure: {"value": 25, "unit": "km/h"}
